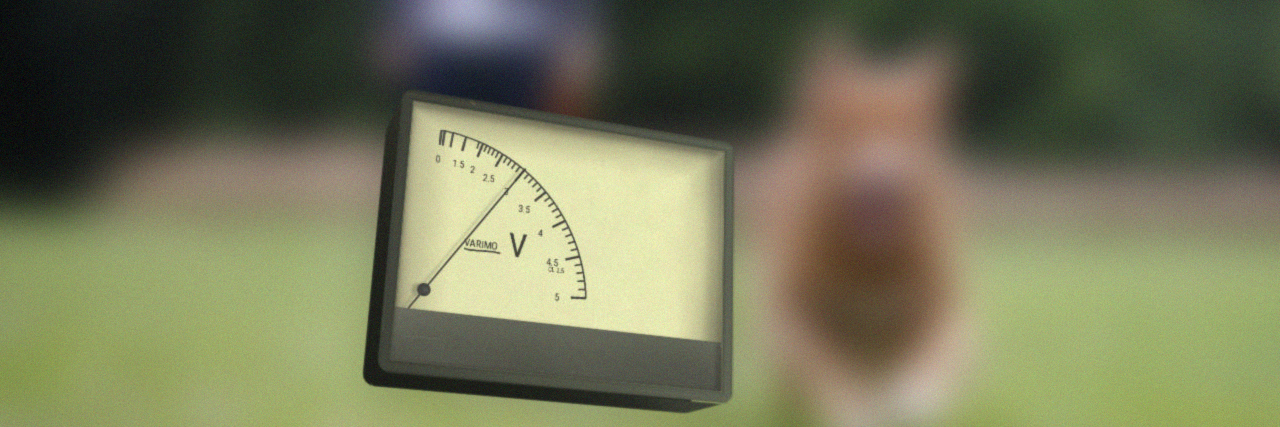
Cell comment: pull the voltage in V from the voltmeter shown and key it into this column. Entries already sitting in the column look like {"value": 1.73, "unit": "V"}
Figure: {"value": 3, "unit": "V"}
